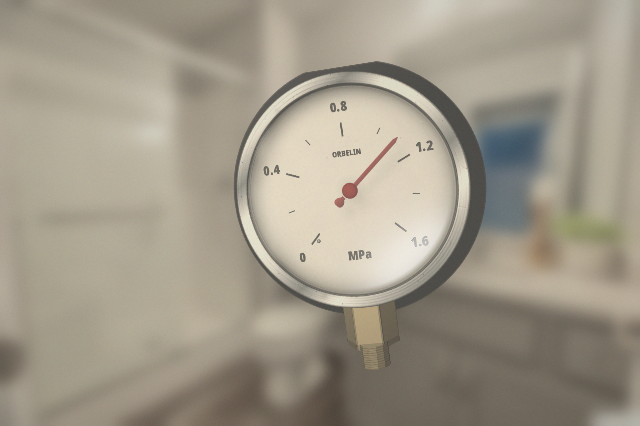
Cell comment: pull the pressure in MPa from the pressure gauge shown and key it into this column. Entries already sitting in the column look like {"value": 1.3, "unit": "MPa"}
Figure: {"value": 1.1, "unit": "MPa"}
